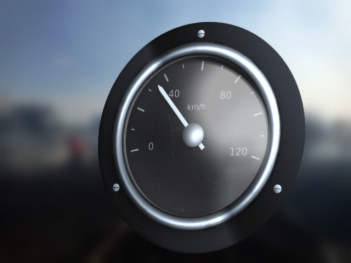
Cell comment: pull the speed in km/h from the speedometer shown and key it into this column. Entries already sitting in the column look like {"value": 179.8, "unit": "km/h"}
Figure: {"value": 35, "unit": "km/h"}
